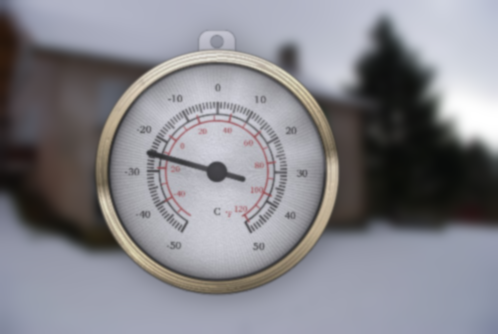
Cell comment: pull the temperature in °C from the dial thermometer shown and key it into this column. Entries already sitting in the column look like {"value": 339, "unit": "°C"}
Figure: {"value": -25, "unit": "°C"}
